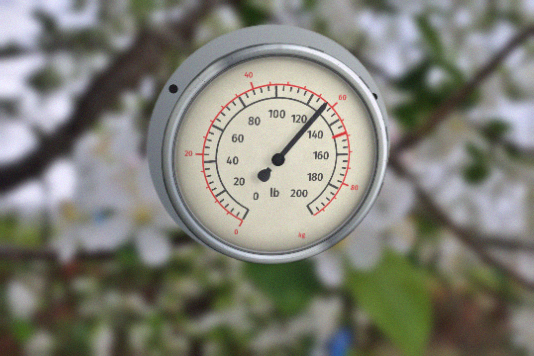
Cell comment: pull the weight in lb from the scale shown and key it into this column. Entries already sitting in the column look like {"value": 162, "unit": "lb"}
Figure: {"value": 128, "unit": "lb"}
